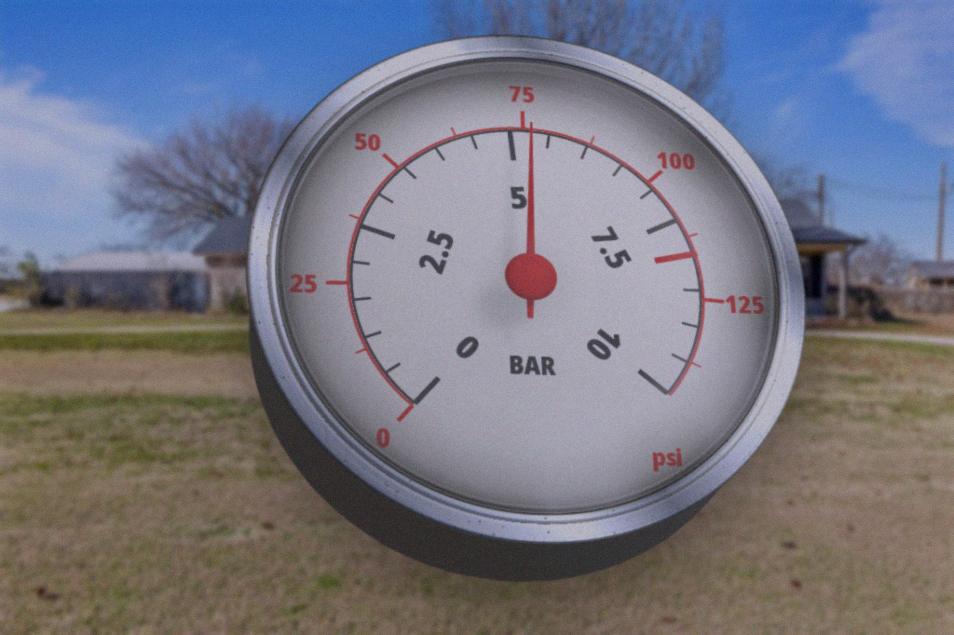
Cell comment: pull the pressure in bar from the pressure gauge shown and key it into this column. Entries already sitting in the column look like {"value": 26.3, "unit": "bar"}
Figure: {"value": 5.25, "unit": "bar"}
